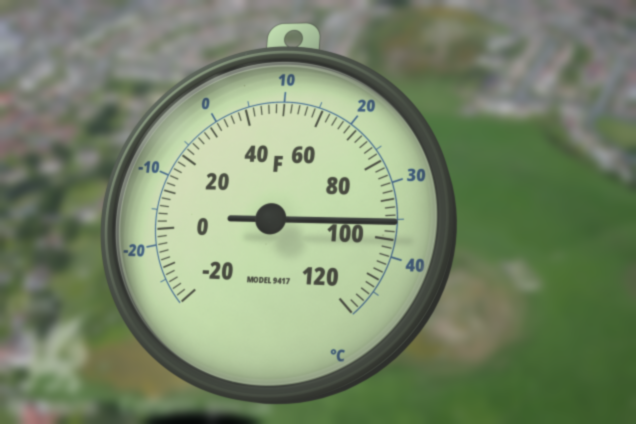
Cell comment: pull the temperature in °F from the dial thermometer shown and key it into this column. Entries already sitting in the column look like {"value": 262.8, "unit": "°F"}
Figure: {"value": 96, "unit": "°F"}
